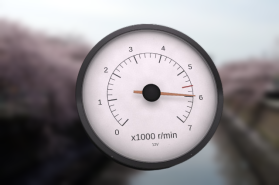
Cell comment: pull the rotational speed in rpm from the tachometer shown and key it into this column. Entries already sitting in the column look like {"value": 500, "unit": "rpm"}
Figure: {"value": 6000, "unit": "rpm"}
